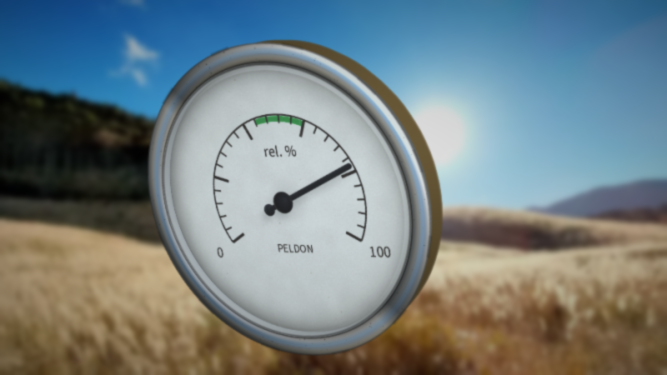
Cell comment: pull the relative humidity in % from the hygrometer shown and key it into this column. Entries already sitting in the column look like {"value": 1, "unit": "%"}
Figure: {"value": 78, "unit": "%"}
